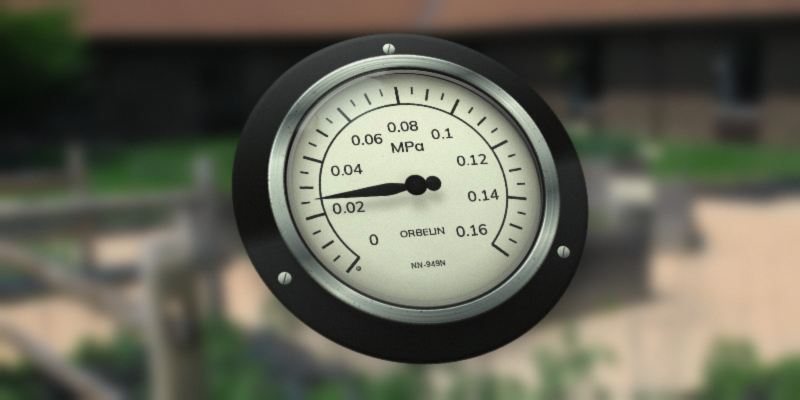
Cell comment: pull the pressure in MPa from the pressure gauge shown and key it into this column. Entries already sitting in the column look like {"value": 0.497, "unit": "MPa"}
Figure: {"value": 0.025, "unit": "MPa"}
